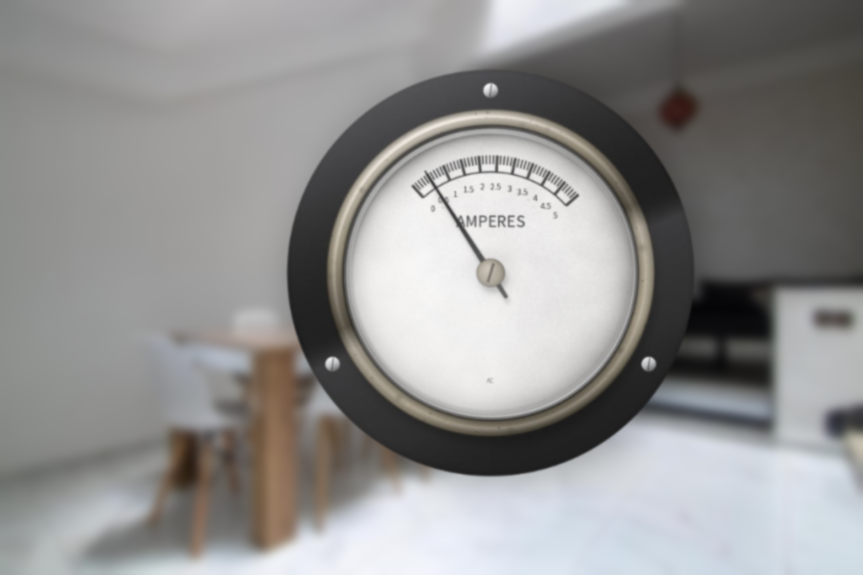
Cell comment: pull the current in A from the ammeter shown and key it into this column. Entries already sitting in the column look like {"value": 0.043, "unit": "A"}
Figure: {"value": 0.5, "unit": "A"}
